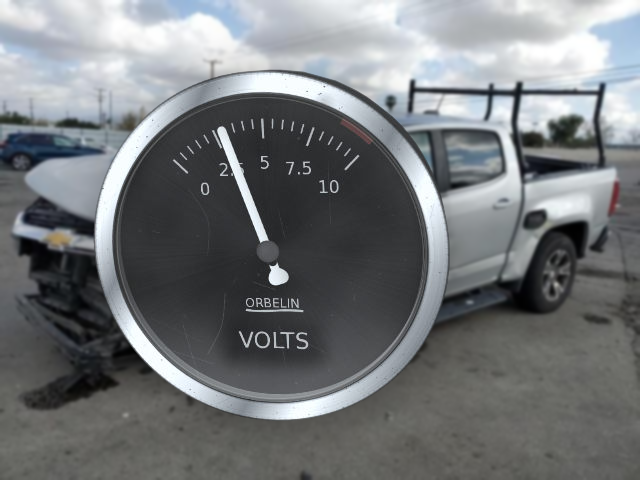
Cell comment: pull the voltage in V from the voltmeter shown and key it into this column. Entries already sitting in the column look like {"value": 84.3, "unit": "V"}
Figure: {"value": 3, "unit": "V"}
